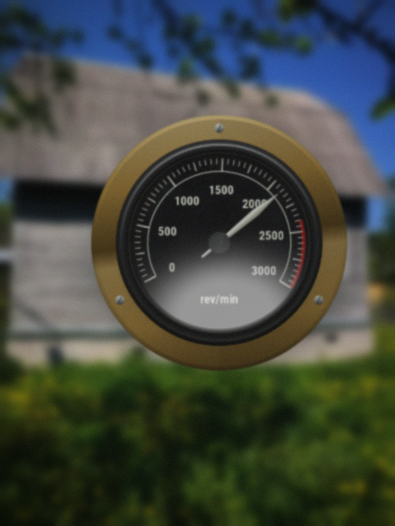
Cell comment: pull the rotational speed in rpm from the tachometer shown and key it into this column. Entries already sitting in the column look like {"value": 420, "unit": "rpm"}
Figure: {"value": 2100, "unit": "rpm"}
